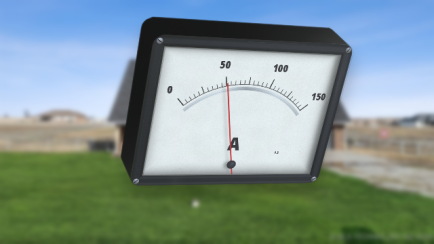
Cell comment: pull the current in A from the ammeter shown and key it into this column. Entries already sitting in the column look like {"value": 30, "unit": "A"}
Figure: {"value": 50, "unit": "A"}
